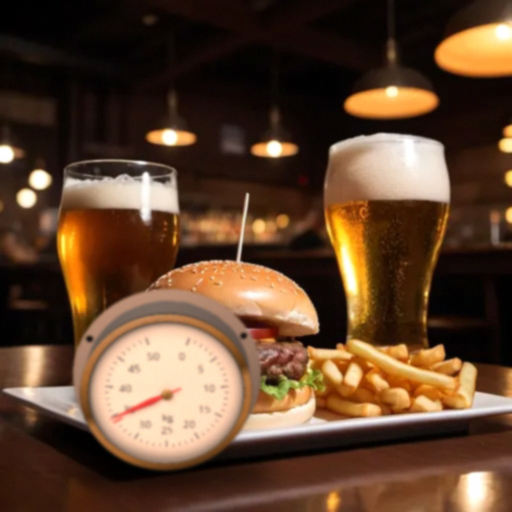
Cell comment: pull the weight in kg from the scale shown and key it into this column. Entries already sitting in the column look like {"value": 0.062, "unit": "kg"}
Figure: {"value": 35, "unit": "kg"}
